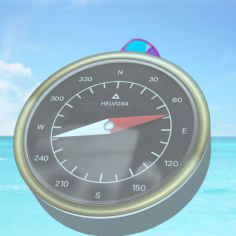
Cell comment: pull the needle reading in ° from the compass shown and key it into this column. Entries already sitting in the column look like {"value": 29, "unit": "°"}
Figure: {"value": 75, "unit": "°"}
